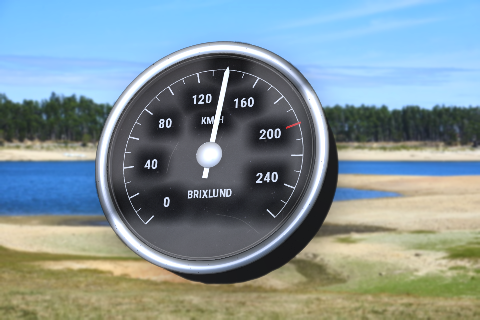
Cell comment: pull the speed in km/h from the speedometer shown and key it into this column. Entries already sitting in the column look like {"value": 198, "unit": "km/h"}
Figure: {"value": 140, "unit": "km/h"}
